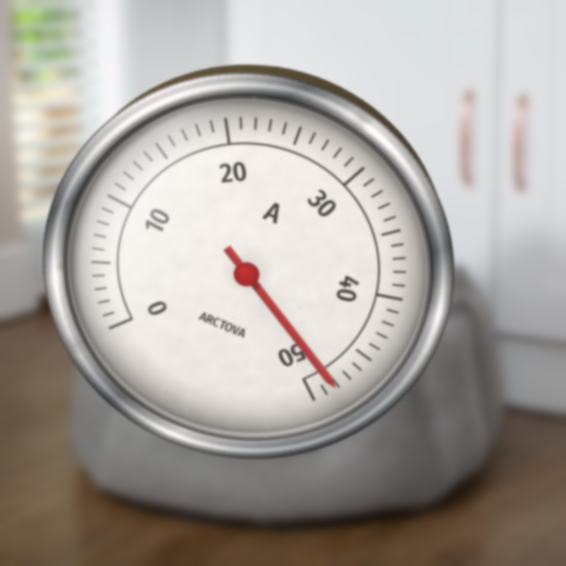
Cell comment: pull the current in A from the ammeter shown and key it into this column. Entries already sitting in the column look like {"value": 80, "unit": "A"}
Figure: {"value": 48, "unit": "A"}
